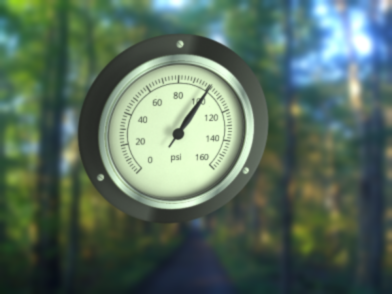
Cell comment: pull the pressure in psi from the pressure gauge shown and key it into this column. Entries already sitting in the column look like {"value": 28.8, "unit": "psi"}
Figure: {"value": 100, "unit": "psi"}
